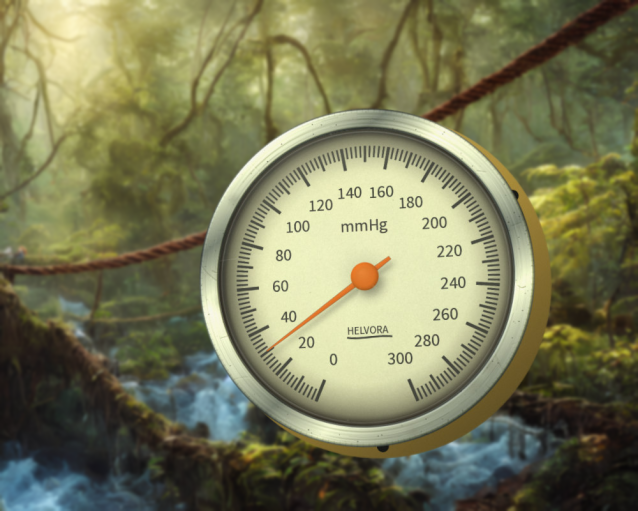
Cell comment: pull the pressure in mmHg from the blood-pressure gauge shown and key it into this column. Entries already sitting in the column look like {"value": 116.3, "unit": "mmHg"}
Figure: {"value": 30, "unit": "mmHg"}
